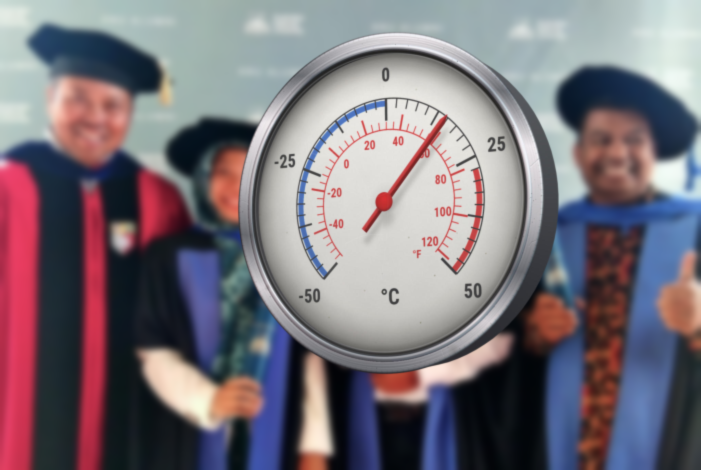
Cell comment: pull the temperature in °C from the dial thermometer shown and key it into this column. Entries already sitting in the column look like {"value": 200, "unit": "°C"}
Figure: {"value": 15, "unit": "°C"}
